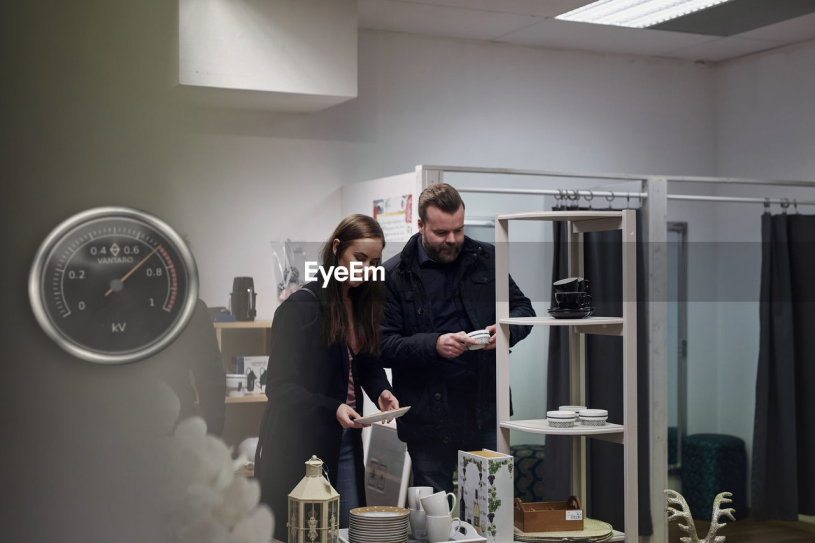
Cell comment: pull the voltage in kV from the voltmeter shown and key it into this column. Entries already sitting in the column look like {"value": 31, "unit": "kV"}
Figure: {"value": 0.7, "unit": "kV"}
